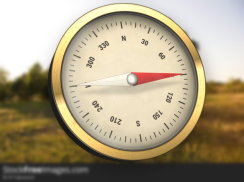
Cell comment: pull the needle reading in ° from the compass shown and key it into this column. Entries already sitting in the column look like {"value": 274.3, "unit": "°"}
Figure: {"value": 90, "unit": "°"}
